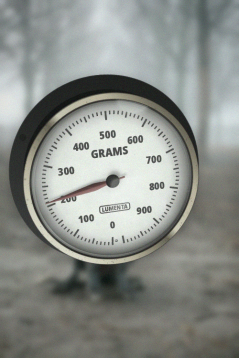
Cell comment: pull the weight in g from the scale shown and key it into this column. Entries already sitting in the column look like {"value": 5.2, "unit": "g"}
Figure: {"value": 210, "unit": "g"}
